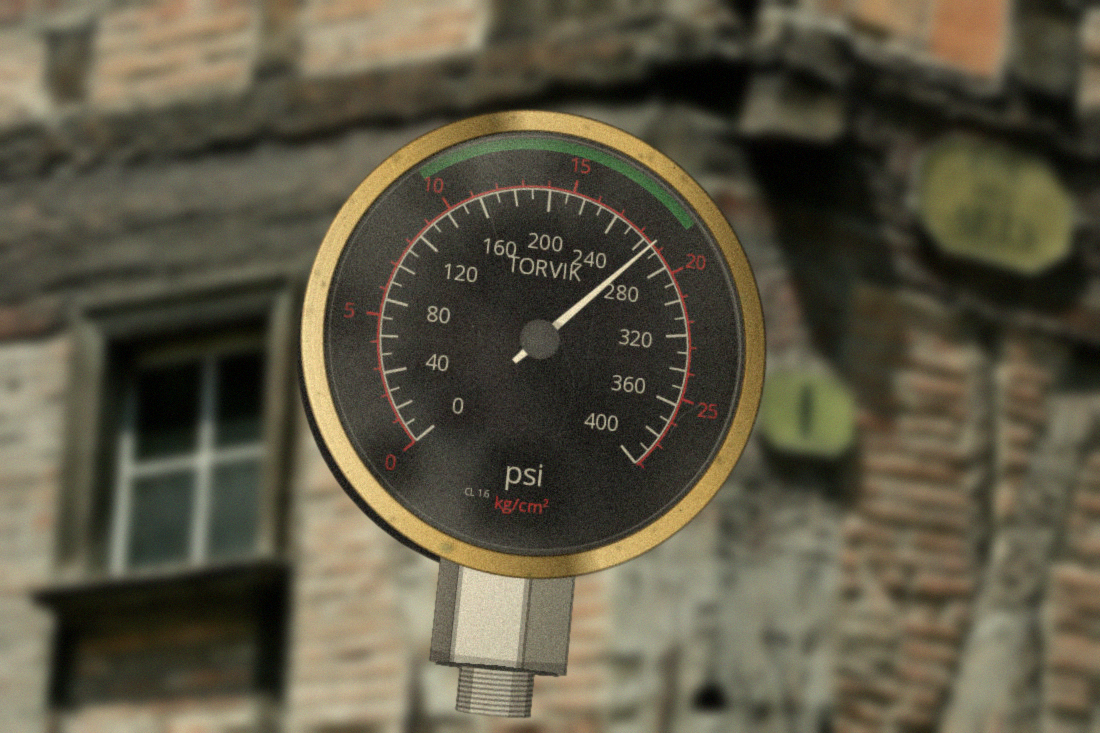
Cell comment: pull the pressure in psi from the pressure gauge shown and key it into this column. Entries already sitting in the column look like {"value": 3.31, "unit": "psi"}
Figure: {"value": 265, "unit": "psi"}
